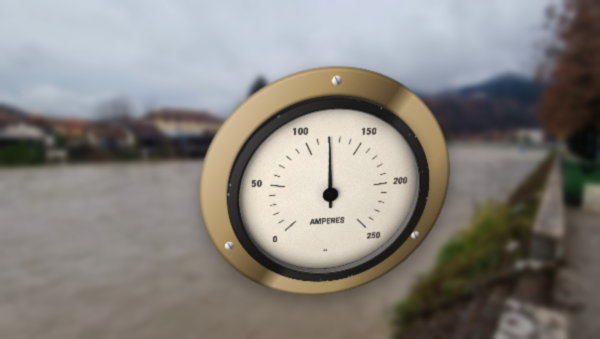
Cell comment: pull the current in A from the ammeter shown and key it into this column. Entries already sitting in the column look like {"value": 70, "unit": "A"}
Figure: {"value": 120, "unit": "A"}
